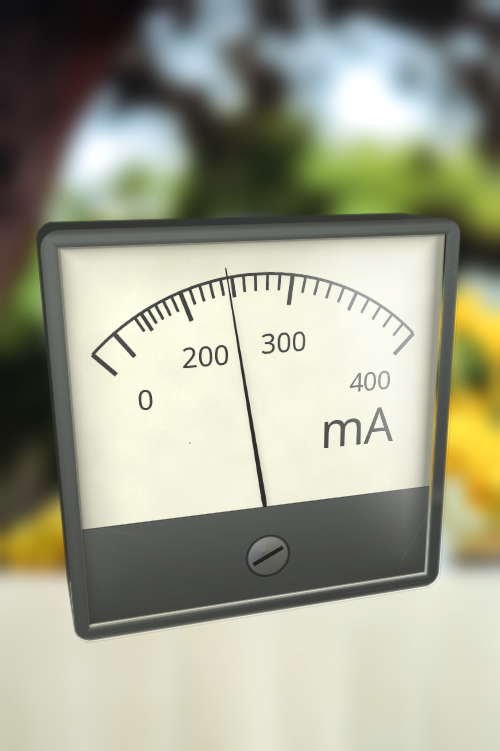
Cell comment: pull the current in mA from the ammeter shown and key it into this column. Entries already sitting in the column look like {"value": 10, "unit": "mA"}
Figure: {"value": 245, "unit": "mA"}
